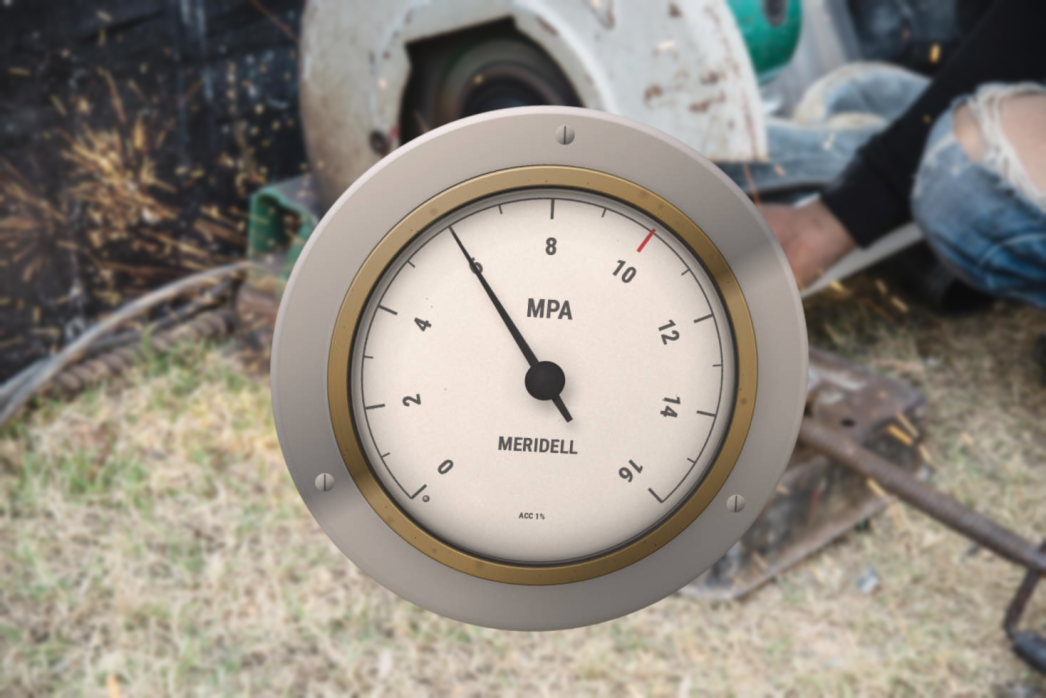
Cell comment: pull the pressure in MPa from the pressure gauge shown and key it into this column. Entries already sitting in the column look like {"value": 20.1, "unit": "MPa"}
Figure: {"value": 6, "unit": "MPa"}
